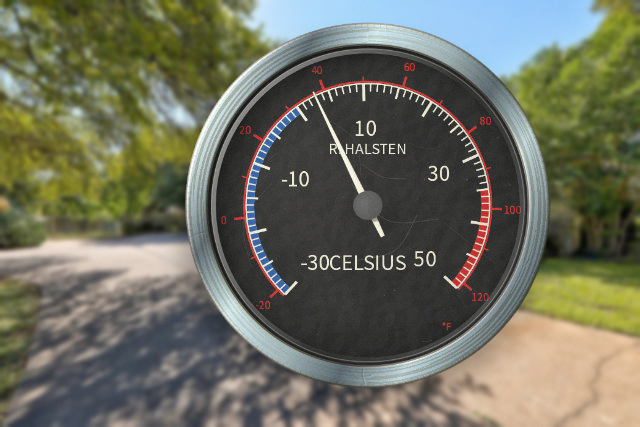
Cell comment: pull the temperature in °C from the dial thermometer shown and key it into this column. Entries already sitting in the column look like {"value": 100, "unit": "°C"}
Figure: {"value": 3, "unit": "°C"}
